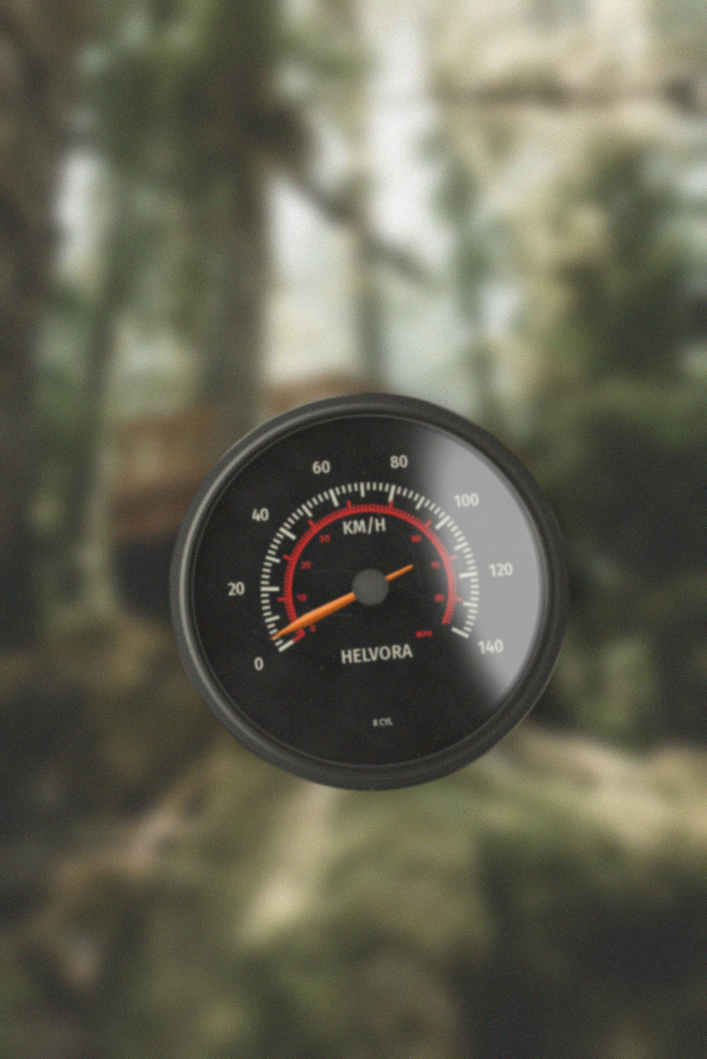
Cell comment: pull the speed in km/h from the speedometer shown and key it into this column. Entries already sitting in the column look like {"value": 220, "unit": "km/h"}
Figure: {"value": 4, "unit": "km/h"}
